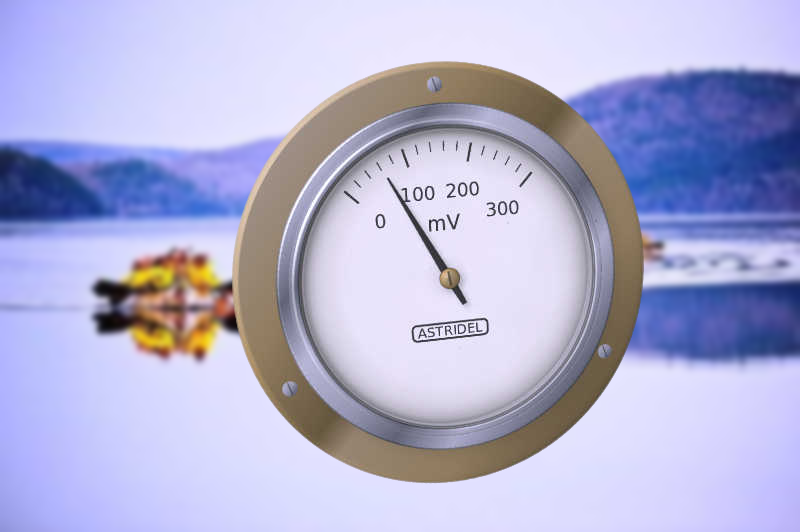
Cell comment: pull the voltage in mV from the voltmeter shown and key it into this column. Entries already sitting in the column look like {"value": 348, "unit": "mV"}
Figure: {"value": 60, "unit": "mV"}
